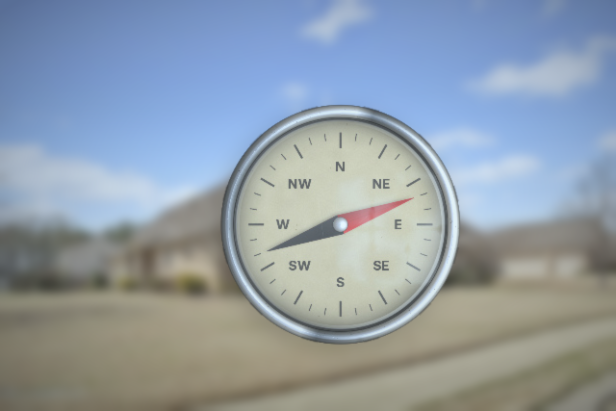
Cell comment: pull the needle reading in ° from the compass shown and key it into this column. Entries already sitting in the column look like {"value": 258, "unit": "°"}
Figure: {"value": 70, "unit": "°"}
